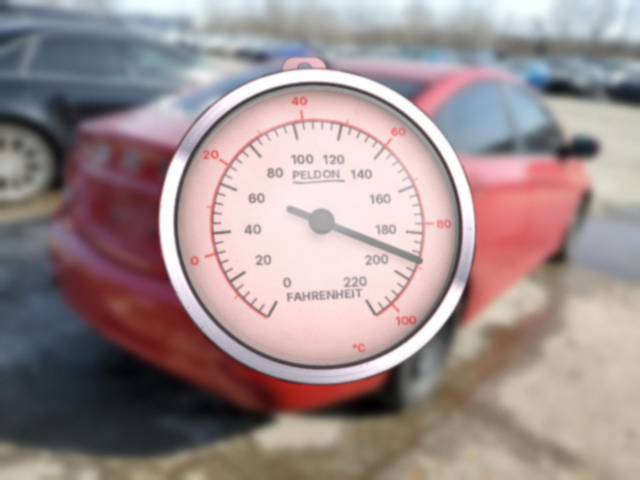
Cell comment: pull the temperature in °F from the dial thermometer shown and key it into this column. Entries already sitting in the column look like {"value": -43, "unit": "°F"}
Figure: {"value": 192, "unit": "°F"}
